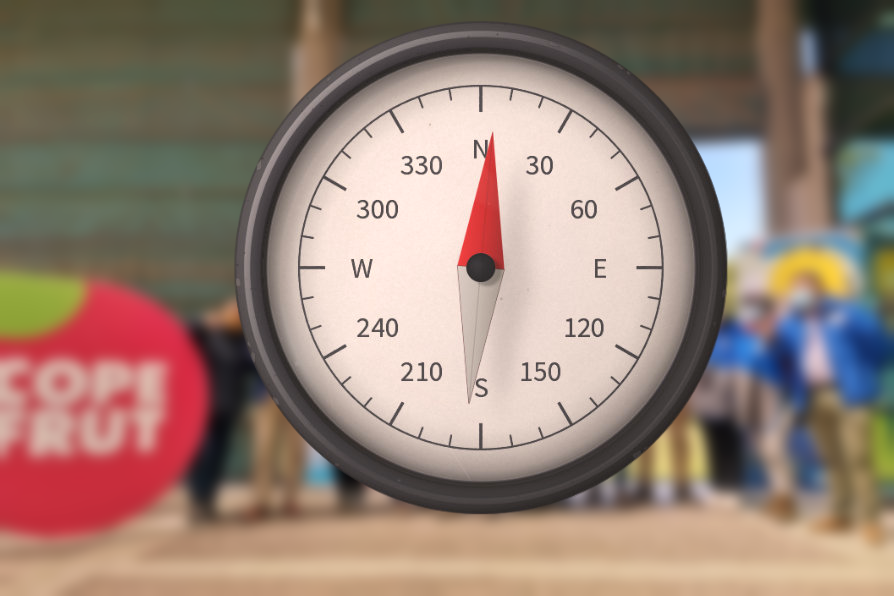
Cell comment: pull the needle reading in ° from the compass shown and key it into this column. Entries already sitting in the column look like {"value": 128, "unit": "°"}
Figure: {"value": 5, "unit": "°"}
